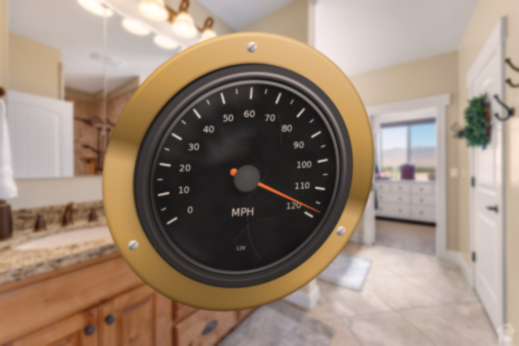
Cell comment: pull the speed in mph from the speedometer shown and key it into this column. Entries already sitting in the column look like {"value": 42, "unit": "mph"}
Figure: {"value": 117.5, "unit": "mph"}
